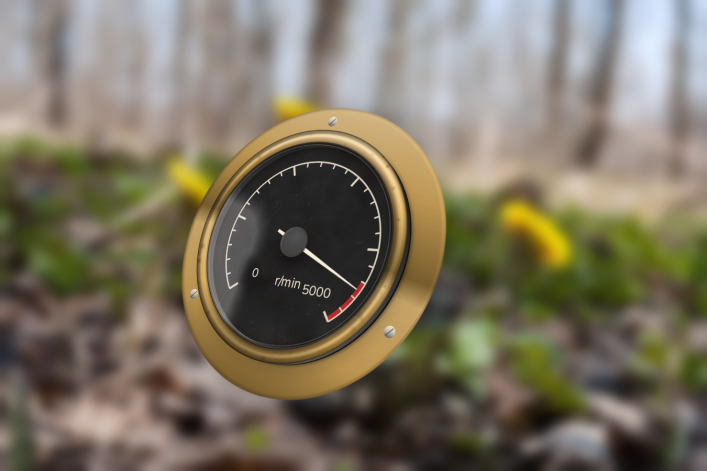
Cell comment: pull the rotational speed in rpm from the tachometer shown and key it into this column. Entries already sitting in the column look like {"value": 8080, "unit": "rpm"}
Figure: {"value": 4500, "unit": "rpm"}
